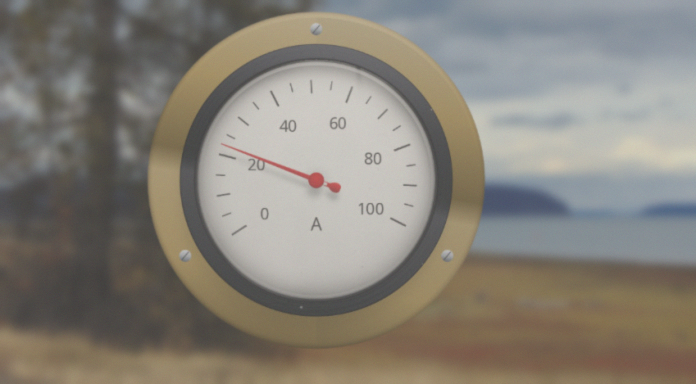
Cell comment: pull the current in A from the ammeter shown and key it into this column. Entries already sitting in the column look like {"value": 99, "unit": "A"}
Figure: {"value": 22.5, "unit": "A"}
